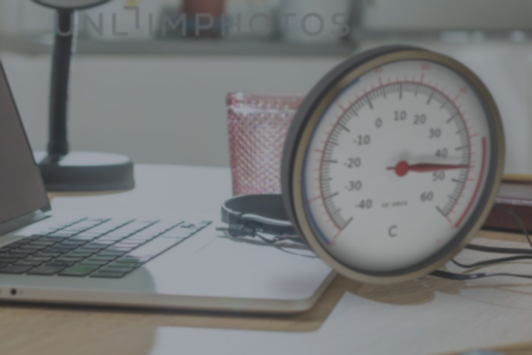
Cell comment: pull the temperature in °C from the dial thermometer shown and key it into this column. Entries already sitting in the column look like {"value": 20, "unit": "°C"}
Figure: {"value": 45, "unit": "°C"}
